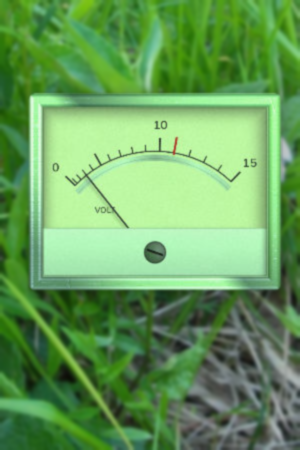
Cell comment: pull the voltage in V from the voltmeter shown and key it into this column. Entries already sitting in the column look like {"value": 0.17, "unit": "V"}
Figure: {"value": 3, "unit": "V"}
